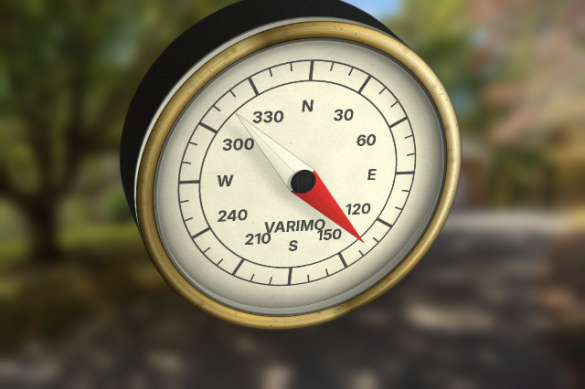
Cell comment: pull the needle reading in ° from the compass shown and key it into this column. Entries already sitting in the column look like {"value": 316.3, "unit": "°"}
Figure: {"value": 135, "unit": "°"}
